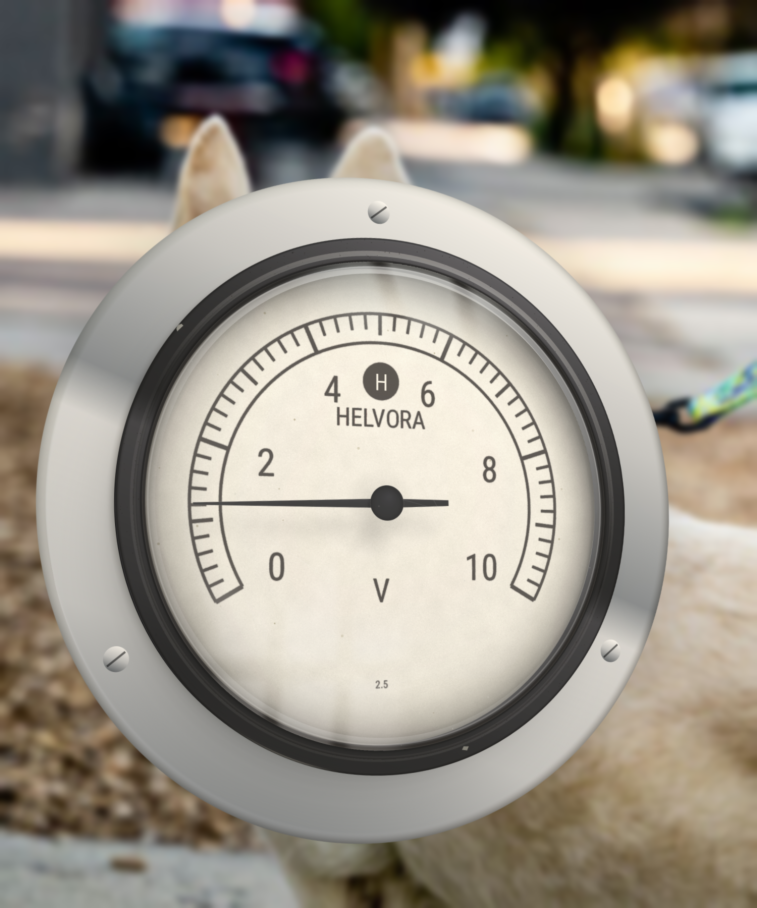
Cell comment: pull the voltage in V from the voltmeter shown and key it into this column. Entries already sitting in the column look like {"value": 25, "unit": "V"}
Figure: {"value": 1.2, "unit": "V"}
